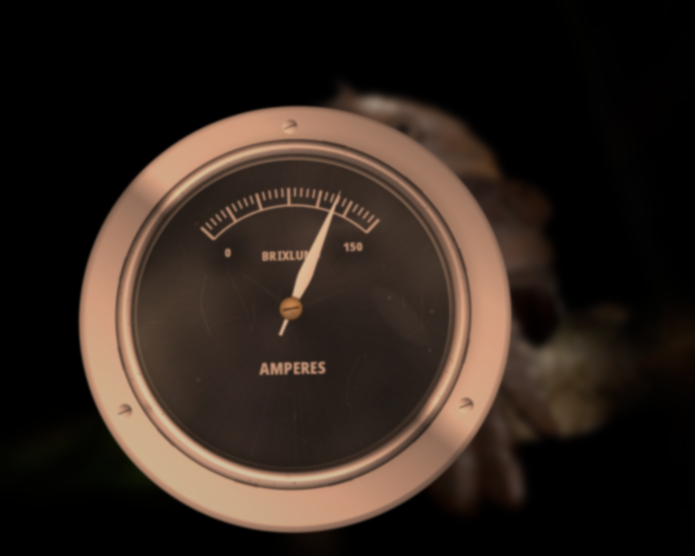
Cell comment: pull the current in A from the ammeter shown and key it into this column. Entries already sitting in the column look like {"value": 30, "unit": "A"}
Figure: {"value": 115, "unit": "A"}
